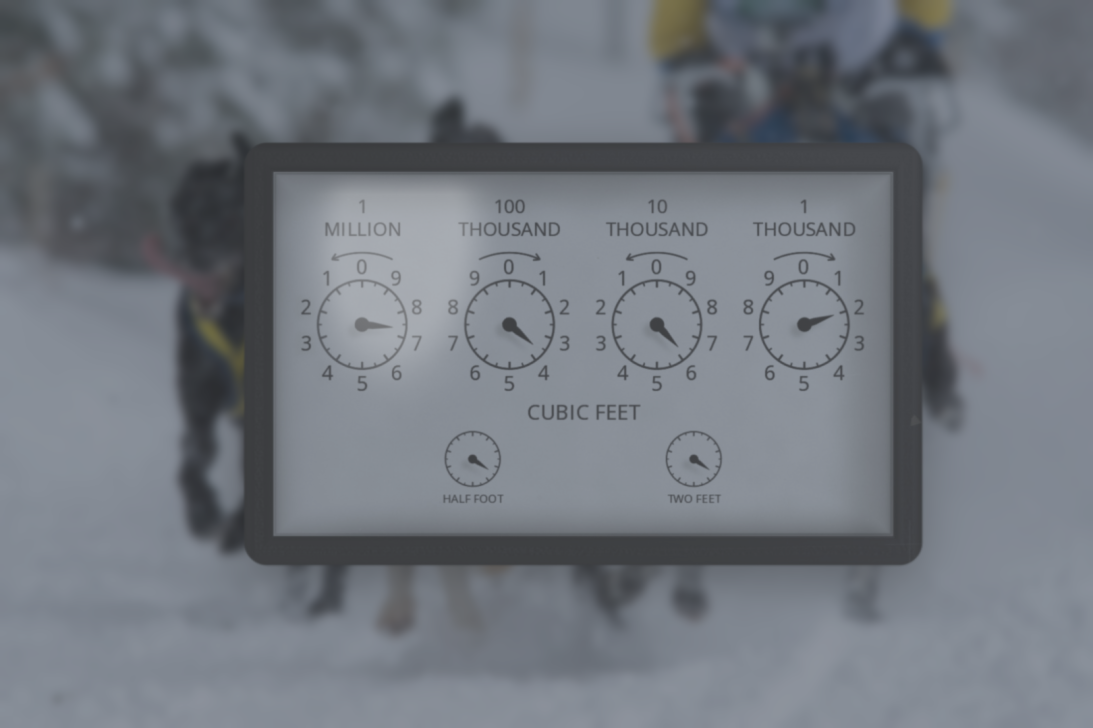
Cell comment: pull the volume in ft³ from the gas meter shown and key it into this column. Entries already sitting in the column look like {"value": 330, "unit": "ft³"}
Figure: {"value": 736200, "unit": "ft³"}
